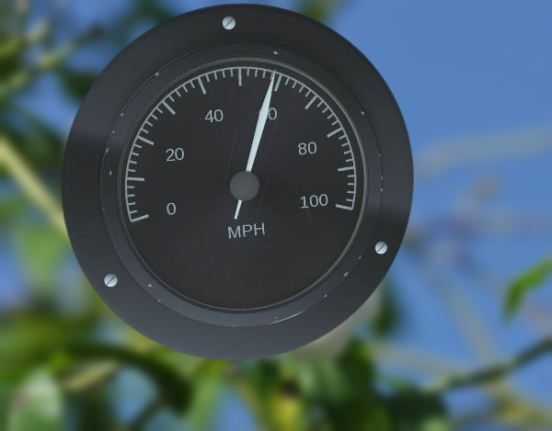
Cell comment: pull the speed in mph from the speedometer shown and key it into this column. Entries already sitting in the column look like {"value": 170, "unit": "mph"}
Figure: {"value": 58, "unit": "mph"}
